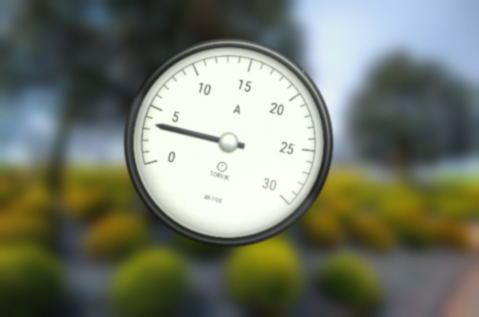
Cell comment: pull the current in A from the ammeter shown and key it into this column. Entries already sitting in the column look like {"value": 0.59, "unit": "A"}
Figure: {"value": 3.5, "unit": "A"}
